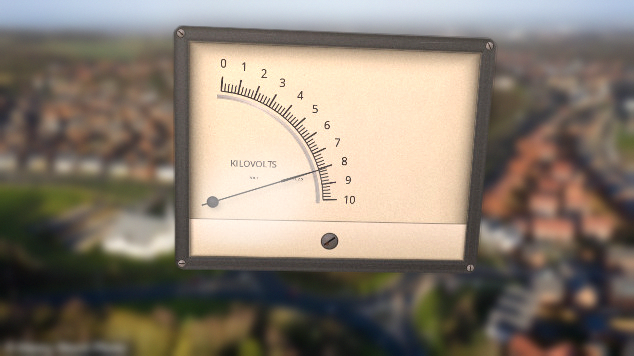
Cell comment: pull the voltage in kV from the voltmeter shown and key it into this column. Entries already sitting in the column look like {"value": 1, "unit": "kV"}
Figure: {"value": 8, "unit": "kV"}
